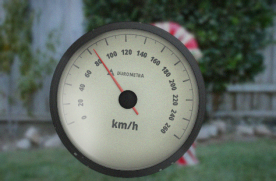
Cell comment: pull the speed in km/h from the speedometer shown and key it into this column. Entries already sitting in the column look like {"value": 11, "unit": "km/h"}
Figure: {"value": 85, "unit": "km/h"}
